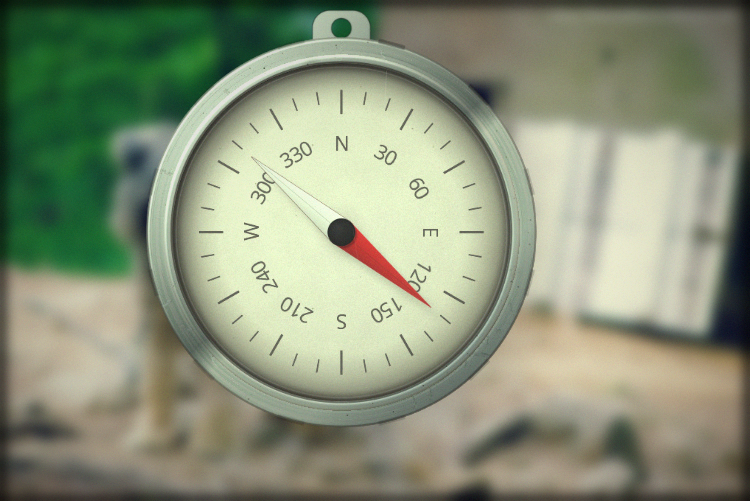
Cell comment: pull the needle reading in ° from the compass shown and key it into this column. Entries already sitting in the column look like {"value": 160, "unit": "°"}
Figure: {"value": 130, "unit": "°"}
